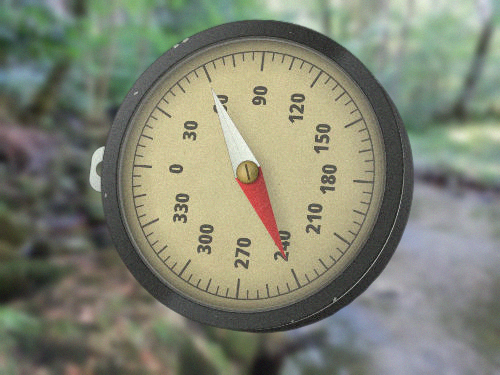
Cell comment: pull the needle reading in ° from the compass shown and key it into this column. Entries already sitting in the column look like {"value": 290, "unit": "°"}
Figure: {"value": 240, "unit": "°"}
